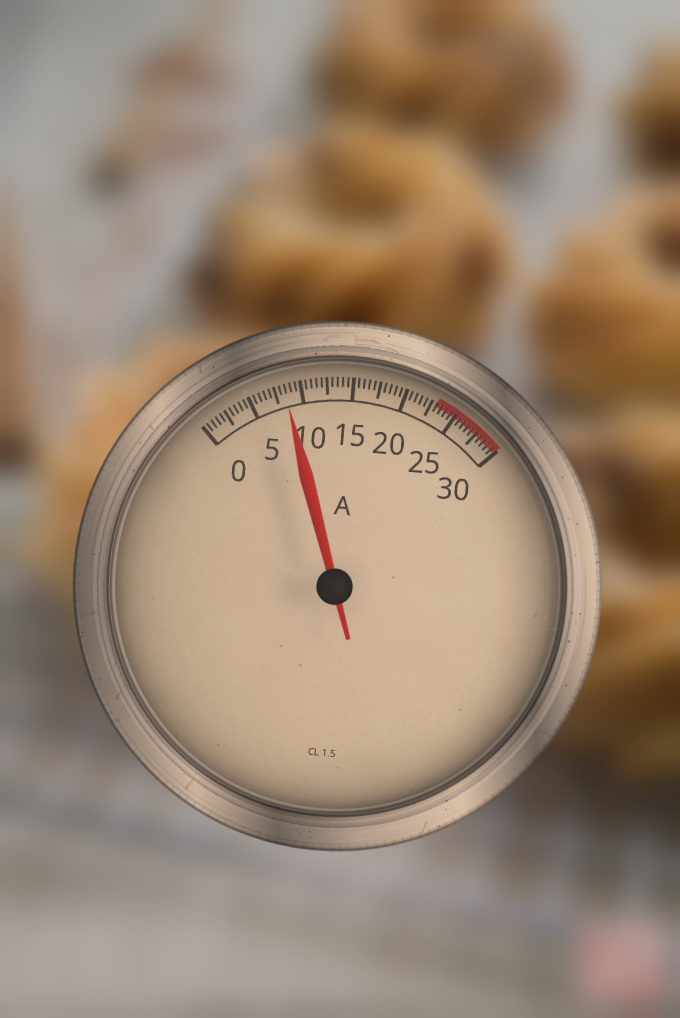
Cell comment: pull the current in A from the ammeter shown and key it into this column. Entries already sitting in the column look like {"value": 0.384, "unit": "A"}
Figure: {"value": 8.5, "unit": "A"}
